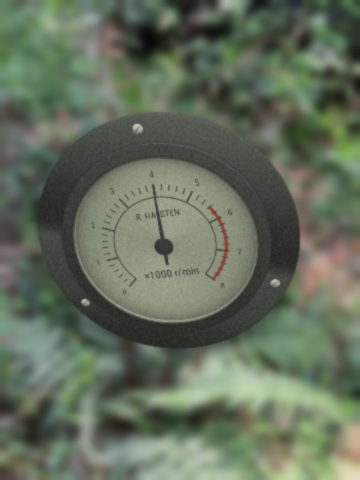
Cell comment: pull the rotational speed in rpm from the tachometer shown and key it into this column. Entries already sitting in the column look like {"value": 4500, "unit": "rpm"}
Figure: {"value": 4000, "unit": "rpm"}
